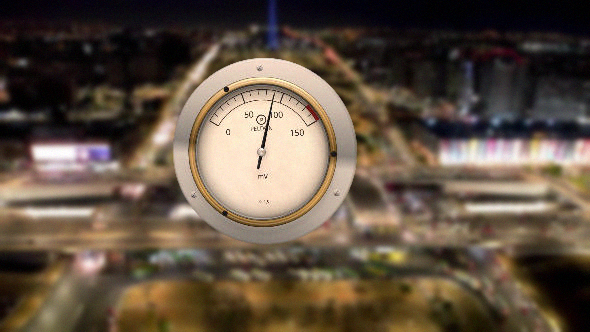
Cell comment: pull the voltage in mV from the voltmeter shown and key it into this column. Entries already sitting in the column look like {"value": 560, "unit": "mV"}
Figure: {"value": 90, "unit": "mV"}
